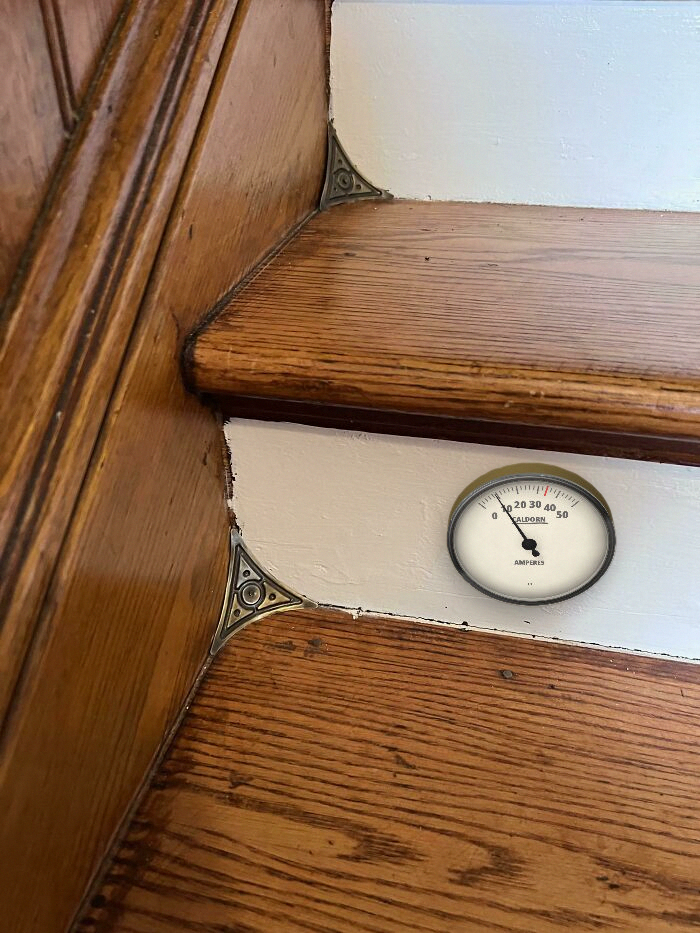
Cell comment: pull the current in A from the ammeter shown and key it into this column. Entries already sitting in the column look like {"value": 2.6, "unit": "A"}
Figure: {"value": 10, "unit": "A"}
